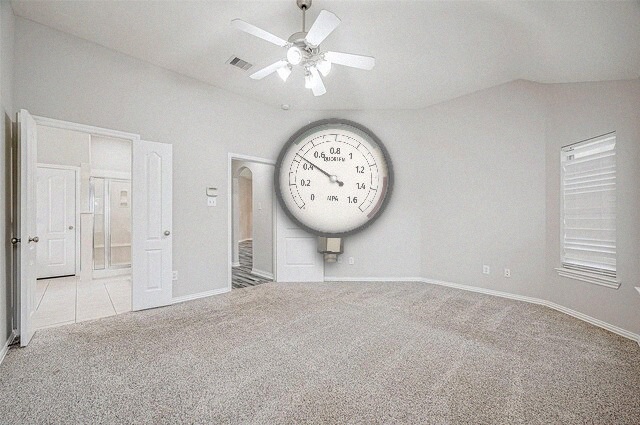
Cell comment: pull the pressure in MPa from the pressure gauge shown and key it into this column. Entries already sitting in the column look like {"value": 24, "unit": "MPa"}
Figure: {"value": 0.45, "unit": "MPa"}
